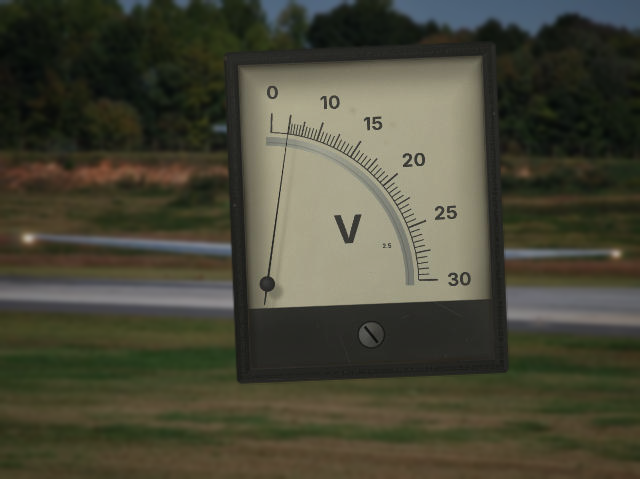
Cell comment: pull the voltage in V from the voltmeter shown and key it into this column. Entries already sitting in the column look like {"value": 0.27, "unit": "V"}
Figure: {"value": 5, "unit": "V"}
